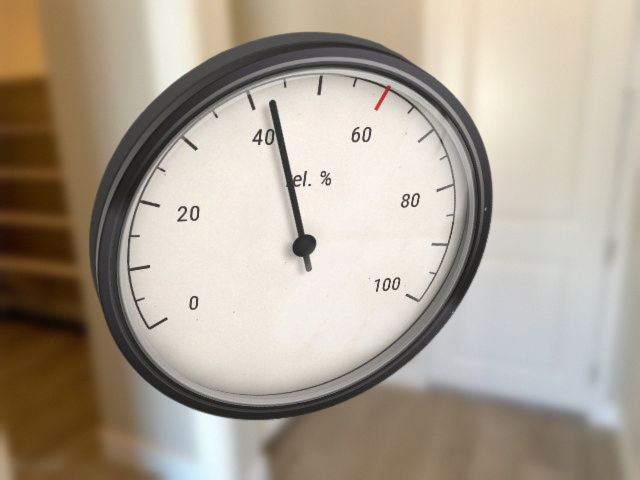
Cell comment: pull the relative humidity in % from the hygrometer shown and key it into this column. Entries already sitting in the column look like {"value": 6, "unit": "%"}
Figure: {"value": 42.5, "unit": "%"}
